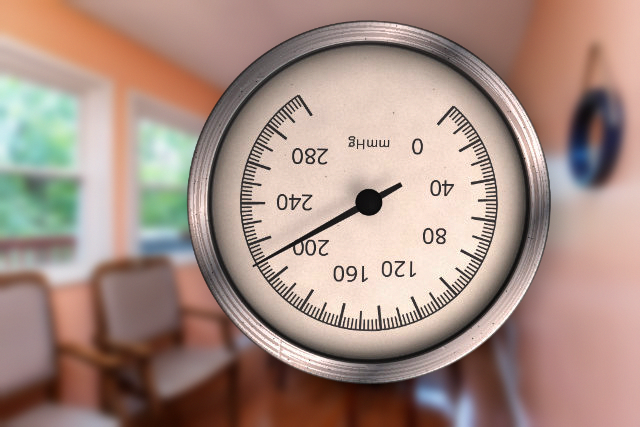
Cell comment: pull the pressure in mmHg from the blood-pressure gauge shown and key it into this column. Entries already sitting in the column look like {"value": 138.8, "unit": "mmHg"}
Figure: {"value": 210, "unit": "mmHg"}
